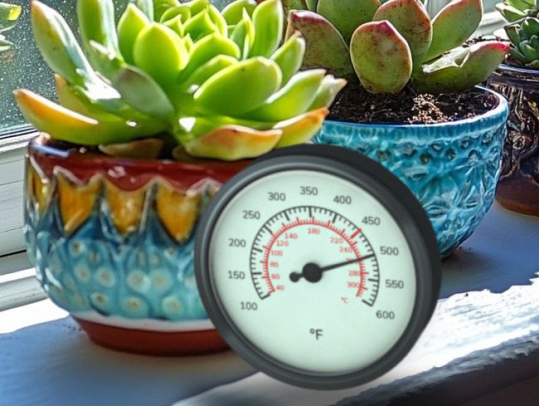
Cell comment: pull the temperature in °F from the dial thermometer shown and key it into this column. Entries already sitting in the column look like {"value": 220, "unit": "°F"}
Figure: {"value": 500, "unit": "°F"}
